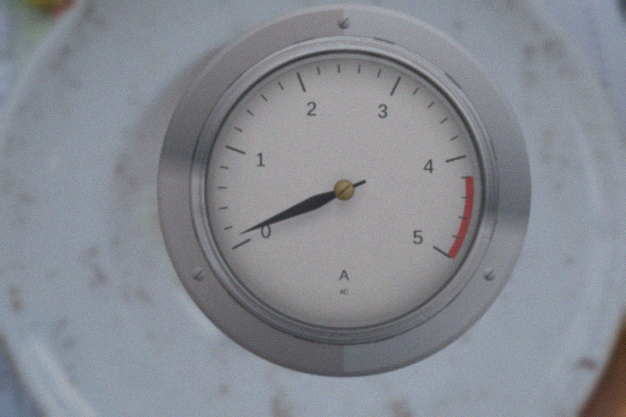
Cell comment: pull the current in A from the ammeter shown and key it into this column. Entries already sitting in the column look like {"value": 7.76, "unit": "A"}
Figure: {"value": 0.1, "unit": "A"}
